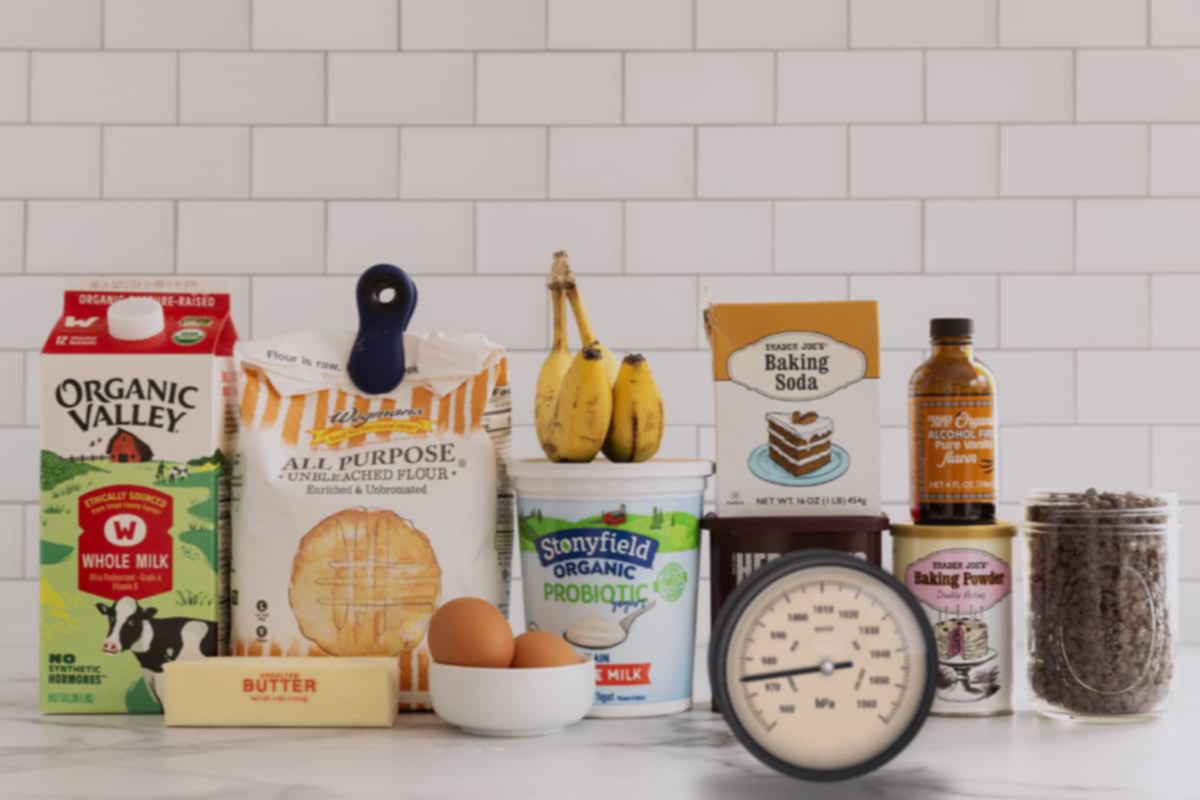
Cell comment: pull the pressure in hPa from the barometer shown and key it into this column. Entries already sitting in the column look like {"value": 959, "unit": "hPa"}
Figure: {"value": 975, "unit": "hPa"}
